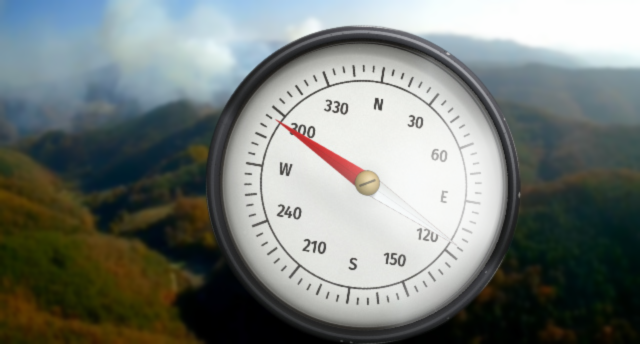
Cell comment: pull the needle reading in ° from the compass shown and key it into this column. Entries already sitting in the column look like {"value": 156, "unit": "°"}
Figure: {"value": 295, "unit": "°"}
